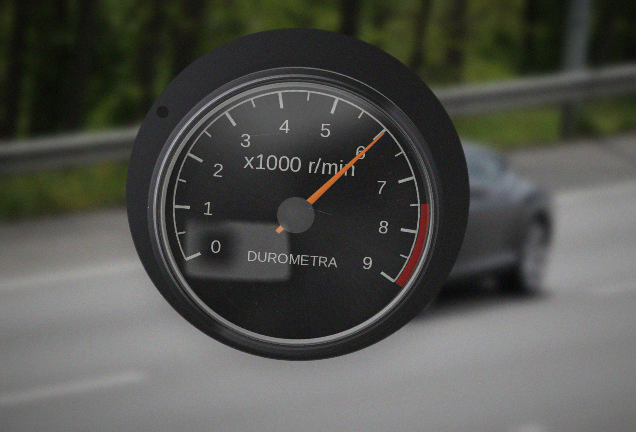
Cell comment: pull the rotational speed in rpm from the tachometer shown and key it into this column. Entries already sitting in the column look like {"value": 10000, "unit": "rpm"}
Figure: {"value": 6000, "unit": "rpm"}
